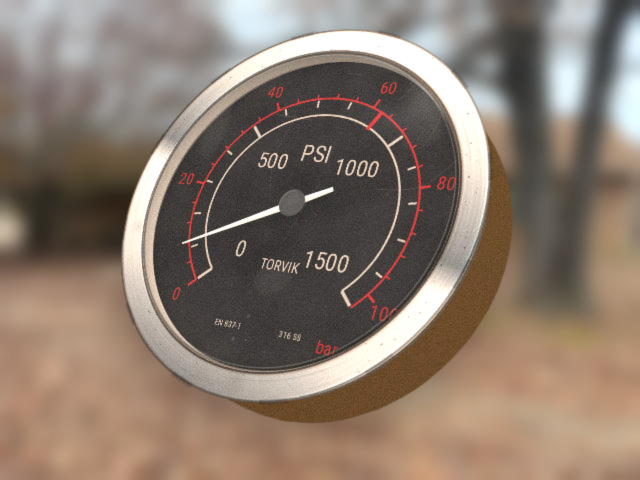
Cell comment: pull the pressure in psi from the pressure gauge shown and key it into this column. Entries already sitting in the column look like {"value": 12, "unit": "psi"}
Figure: {"value": 100, "unit": "psi"}
